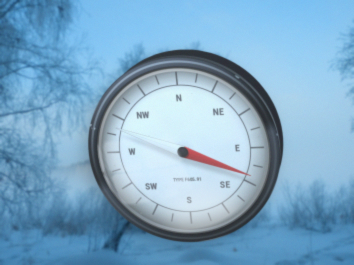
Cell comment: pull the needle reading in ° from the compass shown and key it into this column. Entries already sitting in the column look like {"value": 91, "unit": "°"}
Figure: {"value": 112.5, "unit": "°"}
